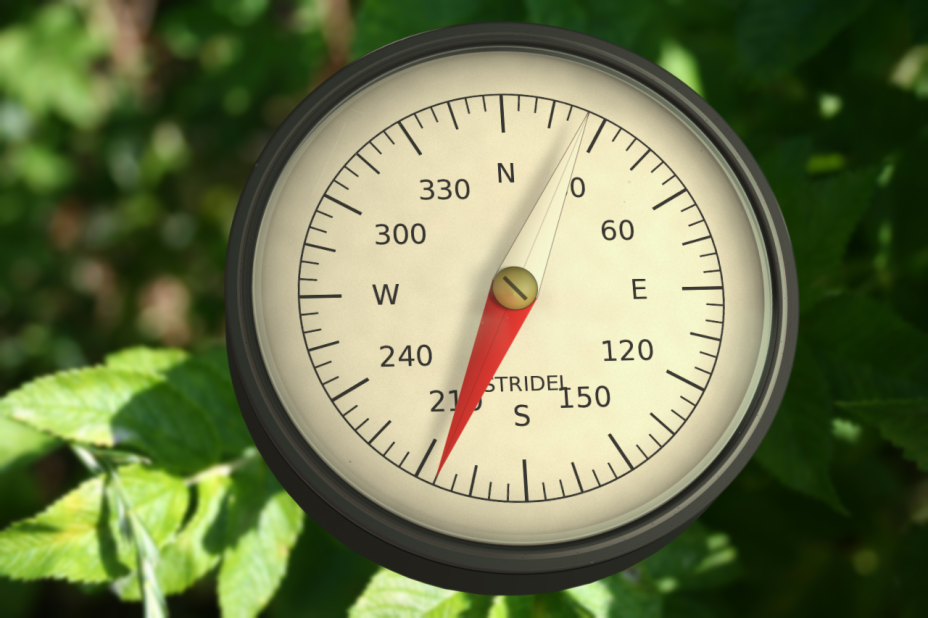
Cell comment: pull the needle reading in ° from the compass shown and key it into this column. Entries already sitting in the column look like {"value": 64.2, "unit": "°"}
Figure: {"value": 205, "unit": "°"}
